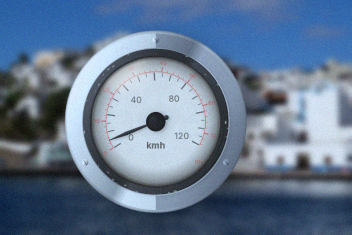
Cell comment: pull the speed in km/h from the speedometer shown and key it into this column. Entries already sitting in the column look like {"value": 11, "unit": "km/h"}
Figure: {"value": 5, "unit": "km/h"}
